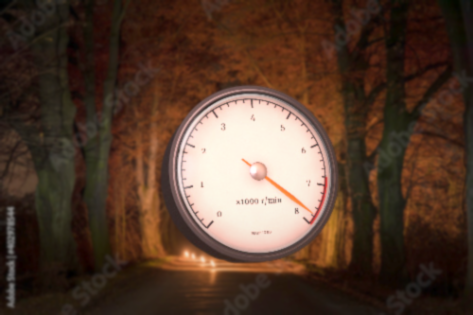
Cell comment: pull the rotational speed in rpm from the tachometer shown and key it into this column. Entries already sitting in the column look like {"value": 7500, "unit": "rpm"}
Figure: {"value": 7800, "unit": "rpm"}
